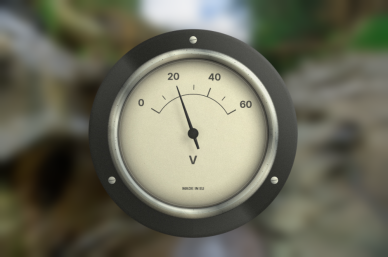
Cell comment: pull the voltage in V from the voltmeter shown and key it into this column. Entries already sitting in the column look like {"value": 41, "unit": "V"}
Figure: {"value": 20, "unit": "V"}
